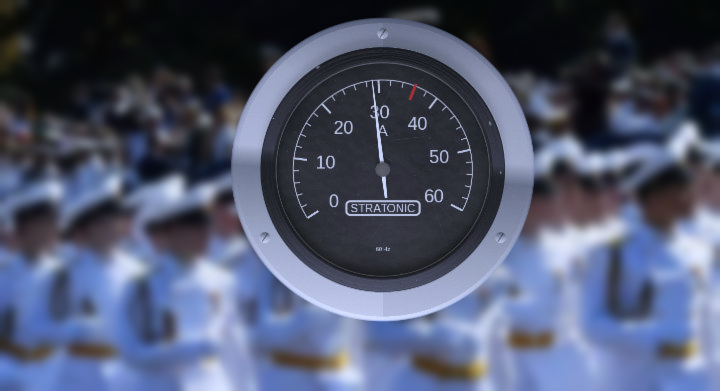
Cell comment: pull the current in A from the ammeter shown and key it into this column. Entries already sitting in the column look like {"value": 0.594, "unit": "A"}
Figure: {"value": 29, "unit": "A"}
